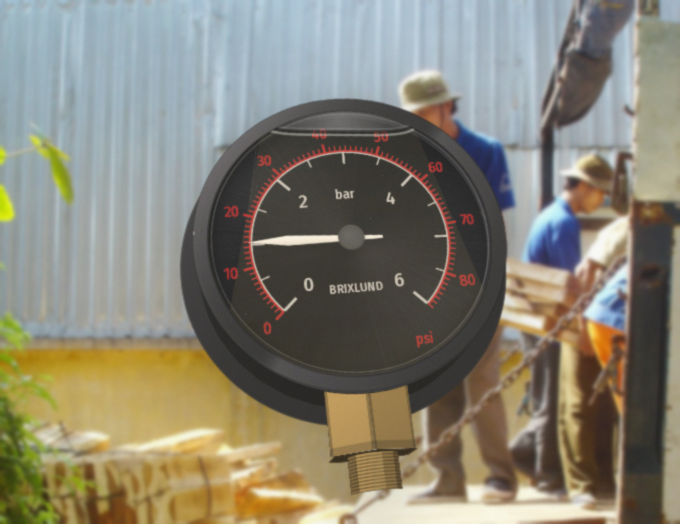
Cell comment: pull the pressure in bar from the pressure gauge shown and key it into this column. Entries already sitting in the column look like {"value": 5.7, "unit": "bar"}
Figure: {"value": 1, "unit": "bar"}
